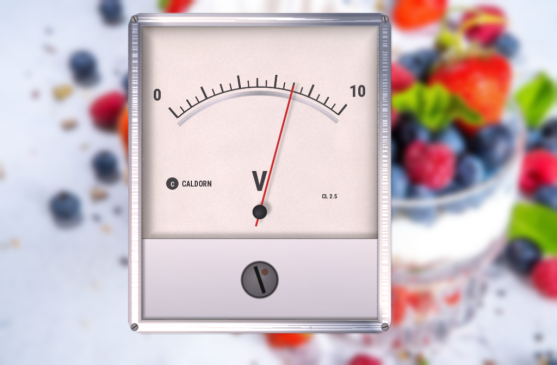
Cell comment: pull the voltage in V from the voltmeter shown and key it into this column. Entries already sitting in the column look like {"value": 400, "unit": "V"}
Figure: {"value": 7, "unit": "V"}
